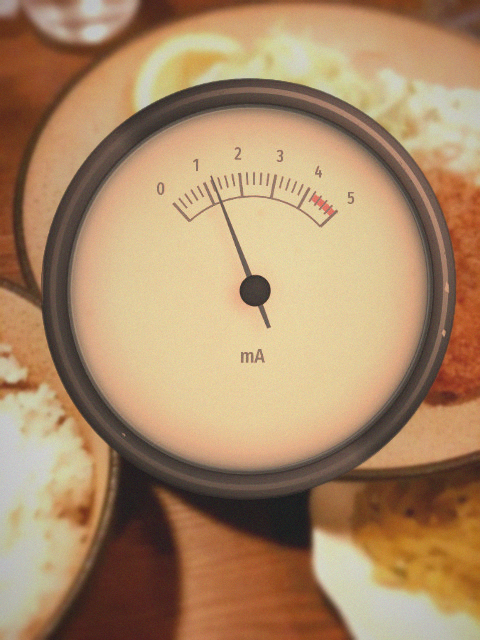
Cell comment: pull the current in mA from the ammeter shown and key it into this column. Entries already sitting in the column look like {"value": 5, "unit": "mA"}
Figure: {"value": 1.2, "unit": "mA"}
